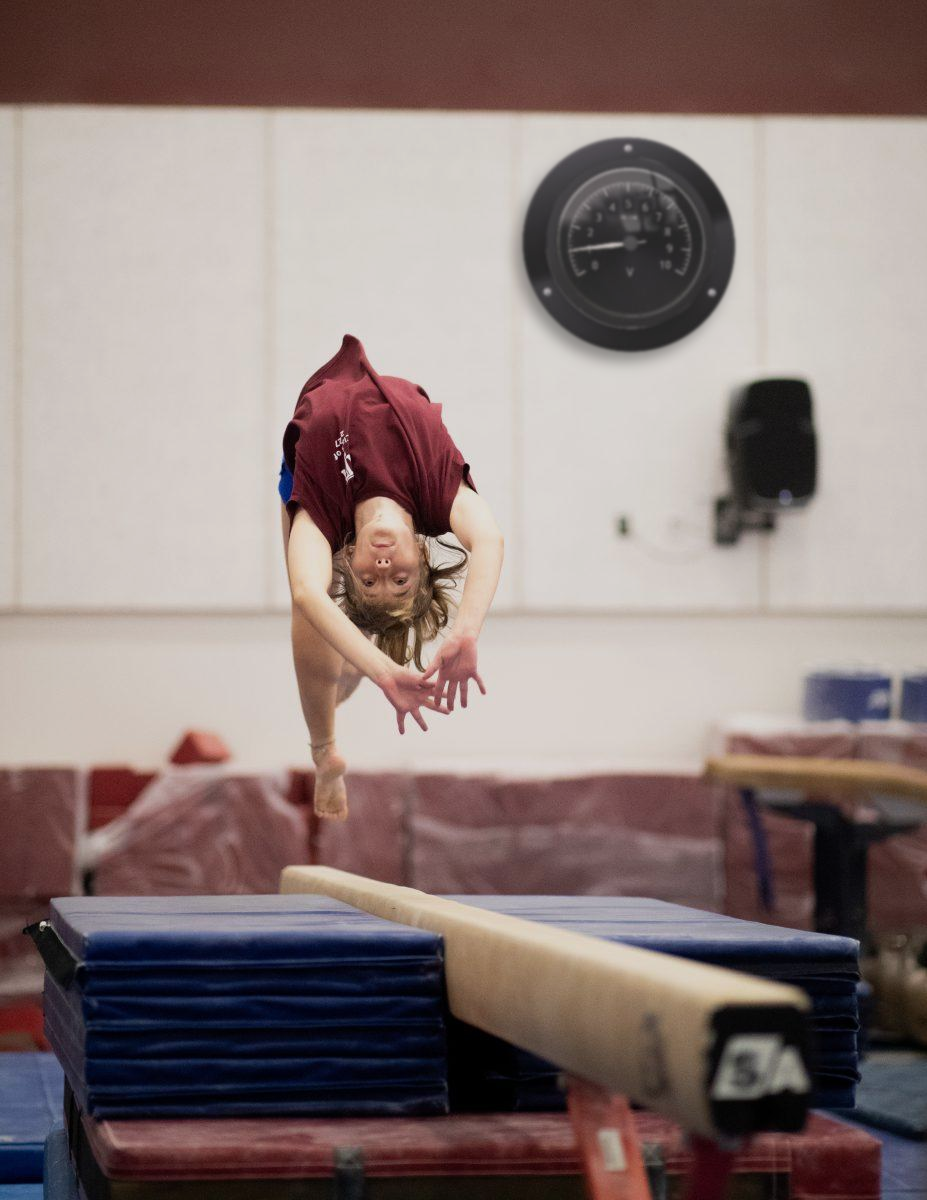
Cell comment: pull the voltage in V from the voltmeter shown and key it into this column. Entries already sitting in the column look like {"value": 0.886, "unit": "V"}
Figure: {"value": 1, "unit": "V"}
